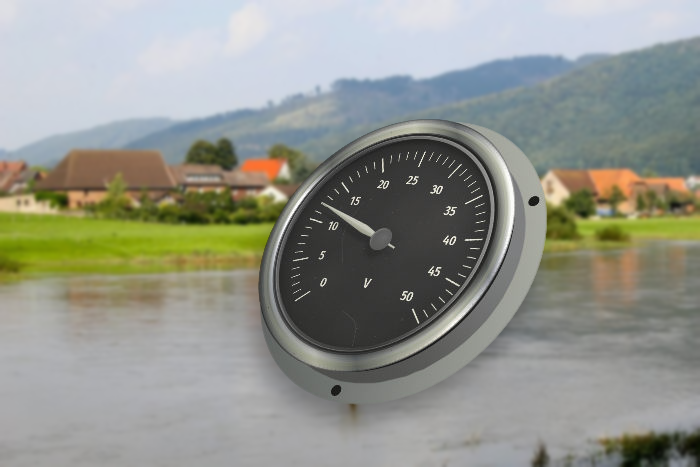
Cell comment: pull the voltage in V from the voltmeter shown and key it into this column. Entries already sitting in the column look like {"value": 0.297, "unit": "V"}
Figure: {"value": 12, "unit": "V"}
